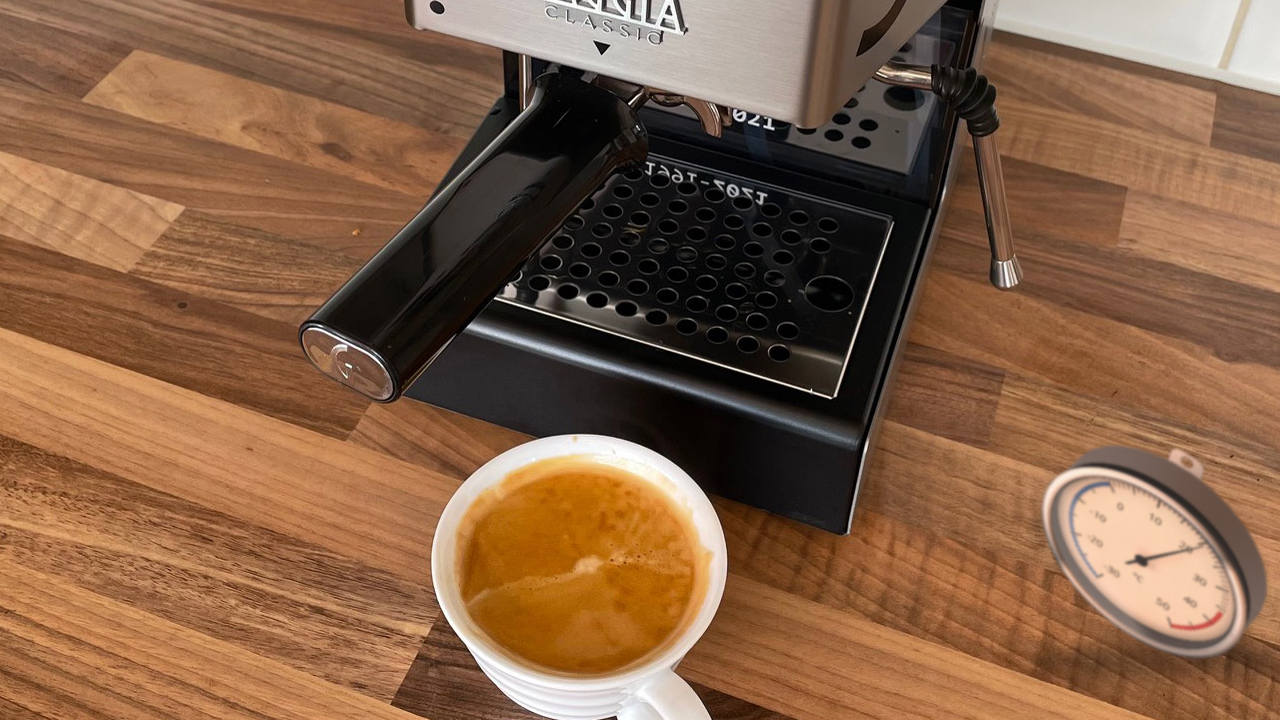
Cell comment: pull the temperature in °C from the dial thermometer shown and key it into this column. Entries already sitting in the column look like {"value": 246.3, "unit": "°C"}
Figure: {"value": 20, "unit": "°C"}
